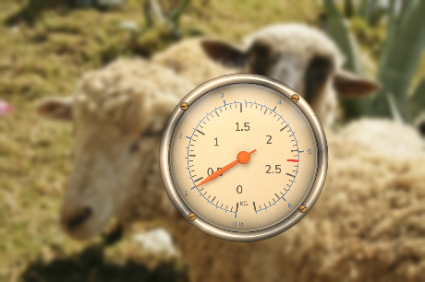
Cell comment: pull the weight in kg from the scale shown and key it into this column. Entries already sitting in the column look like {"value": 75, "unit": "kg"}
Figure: {"value": 0.45, "unit": "kg"}
